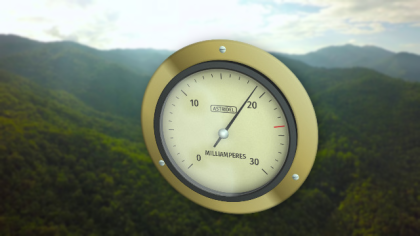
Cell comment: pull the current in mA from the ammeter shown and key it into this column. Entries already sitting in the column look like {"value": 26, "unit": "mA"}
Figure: {"value": 19, "unit": "mA"}
